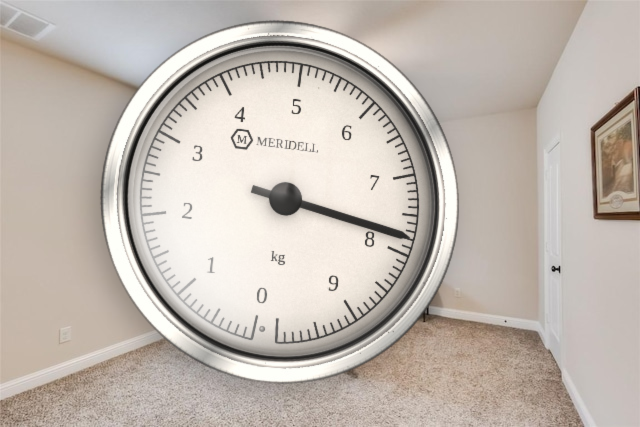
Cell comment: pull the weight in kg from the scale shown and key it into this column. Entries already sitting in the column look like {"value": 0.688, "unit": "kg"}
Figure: {"value": 7.8, "unit": "kg"}
